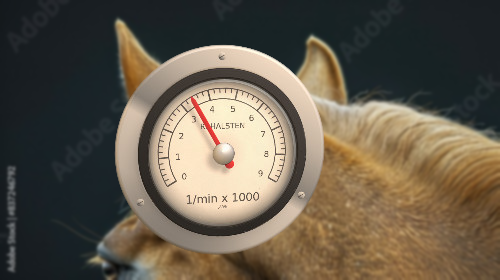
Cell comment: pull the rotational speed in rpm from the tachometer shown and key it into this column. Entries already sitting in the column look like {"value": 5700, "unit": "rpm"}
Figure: {"value": 3400, "unit": "rpm"}
